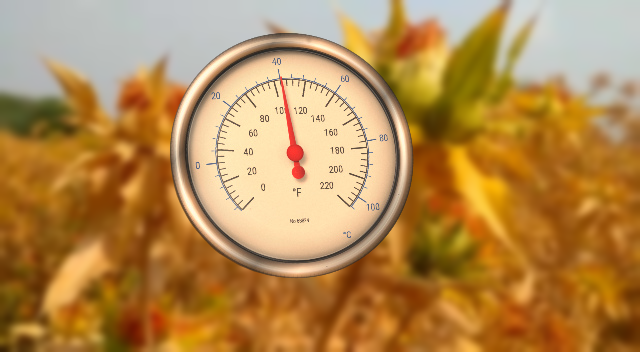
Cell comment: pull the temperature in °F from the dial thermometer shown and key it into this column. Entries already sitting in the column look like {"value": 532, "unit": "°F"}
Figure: {"value": 104, "unit": "°F"}
